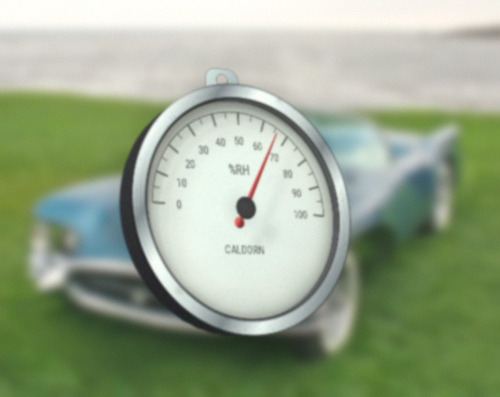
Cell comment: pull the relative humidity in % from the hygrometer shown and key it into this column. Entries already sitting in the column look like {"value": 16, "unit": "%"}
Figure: {"value": 65, "unit": "%"}
